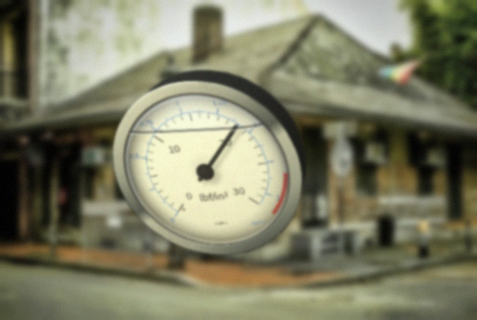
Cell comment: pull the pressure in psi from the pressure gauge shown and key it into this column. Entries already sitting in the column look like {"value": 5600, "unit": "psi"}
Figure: {"value": 20, "unit": "psi"}
